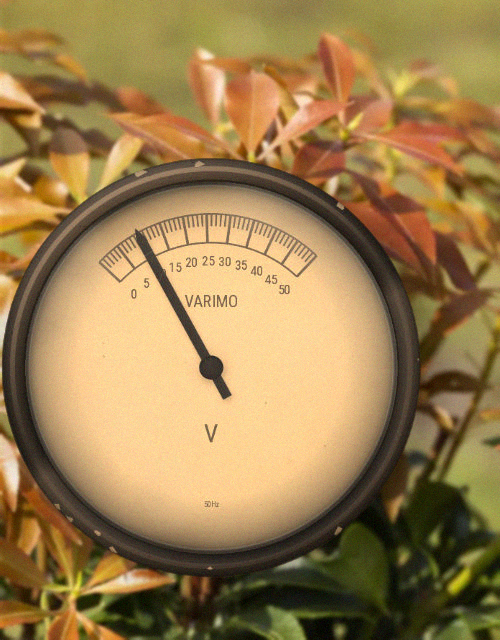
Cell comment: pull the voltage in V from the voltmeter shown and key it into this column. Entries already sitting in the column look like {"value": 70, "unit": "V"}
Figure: {"value": 10, "unit": "V"}
